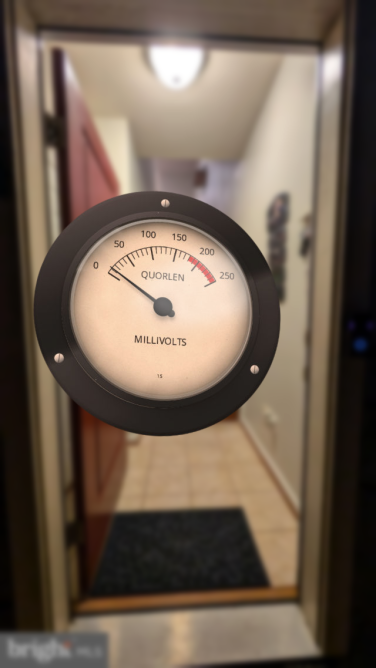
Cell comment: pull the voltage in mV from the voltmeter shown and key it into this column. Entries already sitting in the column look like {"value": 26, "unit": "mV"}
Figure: {"value": 10, "unit": "mV"}
